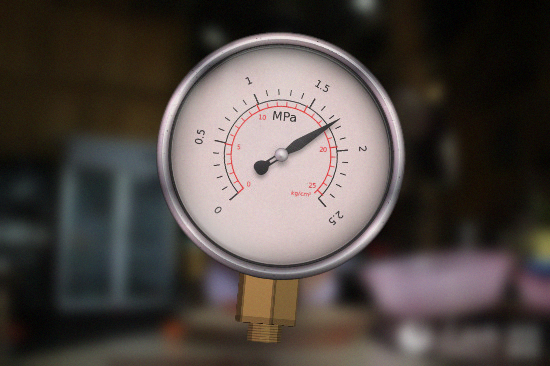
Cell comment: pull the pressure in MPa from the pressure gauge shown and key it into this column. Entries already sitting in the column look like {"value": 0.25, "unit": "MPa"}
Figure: {"value": 1.75, "unit": "MPa"}
